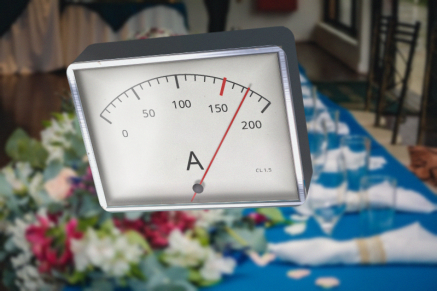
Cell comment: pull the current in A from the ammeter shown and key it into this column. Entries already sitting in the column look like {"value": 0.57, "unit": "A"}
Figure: {"value": 175, "unit": "A"}
